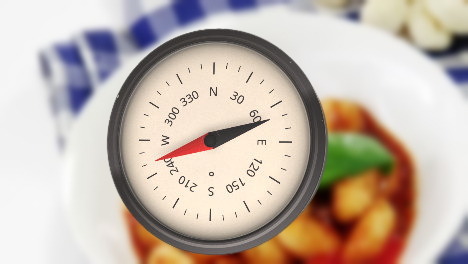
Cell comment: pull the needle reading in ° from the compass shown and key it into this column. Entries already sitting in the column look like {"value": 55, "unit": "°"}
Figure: {"value": 250, "unit": "°"}
